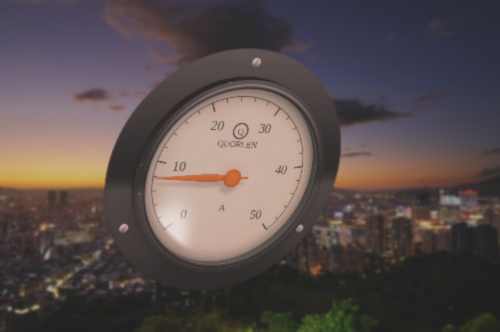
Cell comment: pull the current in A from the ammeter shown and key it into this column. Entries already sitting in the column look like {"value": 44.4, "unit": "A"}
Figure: {"value": 8, "unit": "A"}
